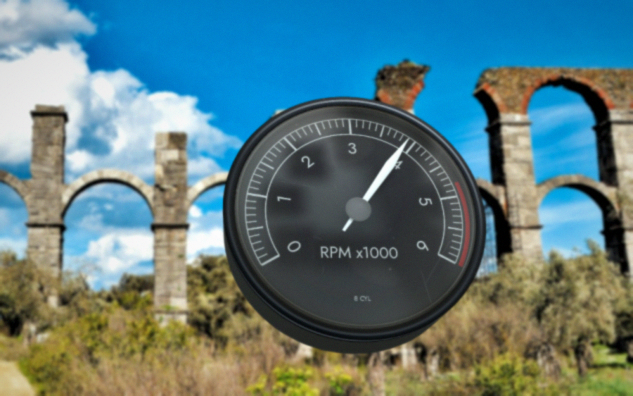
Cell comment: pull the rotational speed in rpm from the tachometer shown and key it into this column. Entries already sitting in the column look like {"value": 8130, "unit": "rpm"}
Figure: {"value": 3900, "unit": "rpm"}
